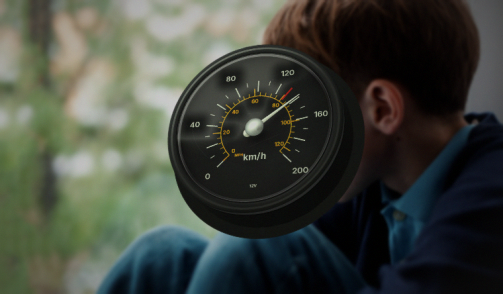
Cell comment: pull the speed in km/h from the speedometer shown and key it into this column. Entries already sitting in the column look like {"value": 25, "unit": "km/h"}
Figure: {"value": 140, "unit": "km/h"}
